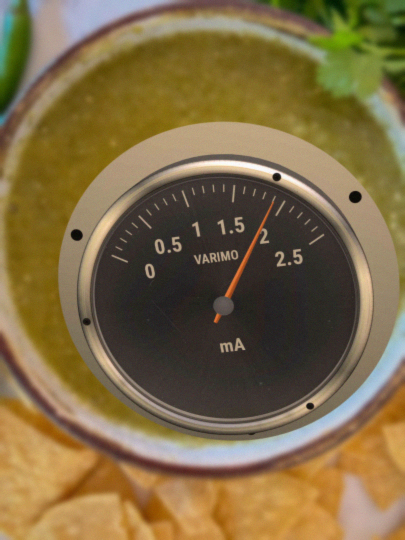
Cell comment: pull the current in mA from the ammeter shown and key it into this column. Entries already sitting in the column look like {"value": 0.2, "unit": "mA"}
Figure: {"value": 1.9, "unit": "mA"}
